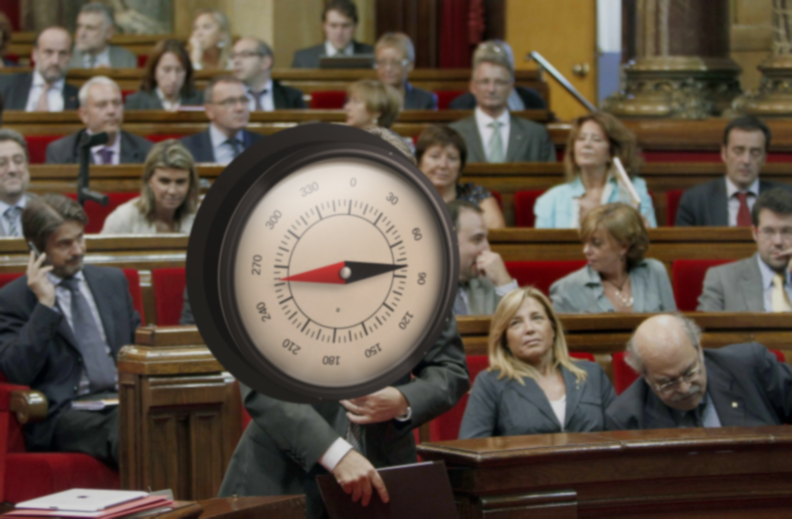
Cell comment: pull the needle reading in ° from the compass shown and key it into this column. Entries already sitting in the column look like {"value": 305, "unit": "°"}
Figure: {"value": 260, "unit": "°"}
